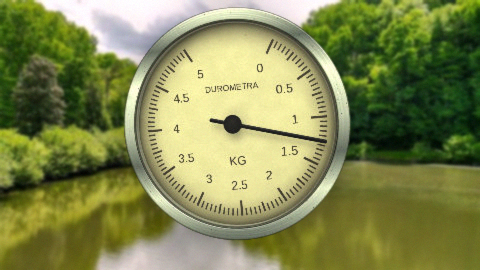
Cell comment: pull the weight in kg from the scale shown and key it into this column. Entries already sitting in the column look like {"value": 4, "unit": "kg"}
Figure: {"value": 1.25, "unit": "kg"}
